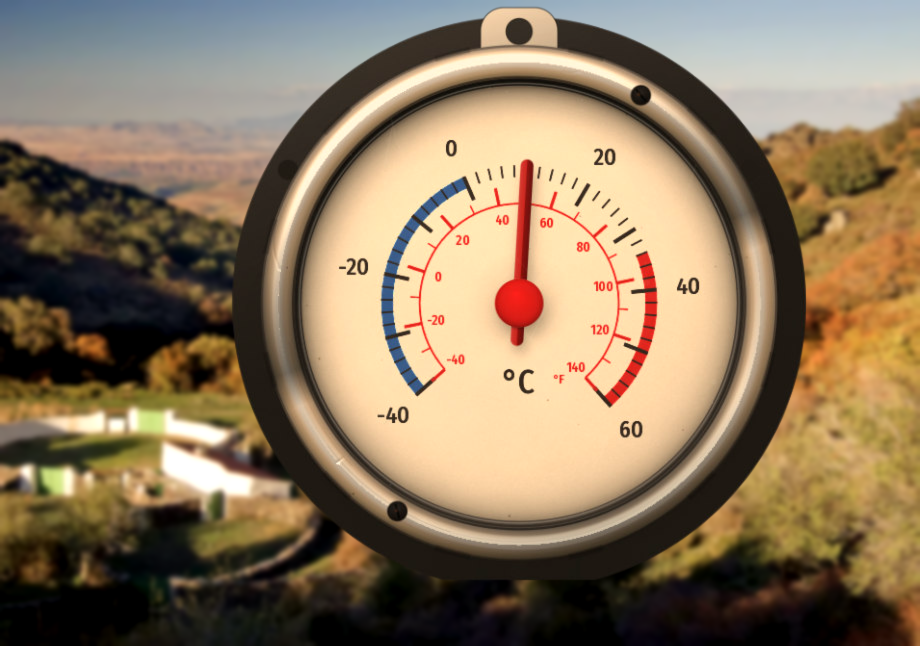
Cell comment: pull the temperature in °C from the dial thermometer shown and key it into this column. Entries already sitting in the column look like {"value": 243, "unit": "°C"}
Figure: {"value": 10, "unit": "°C"}
